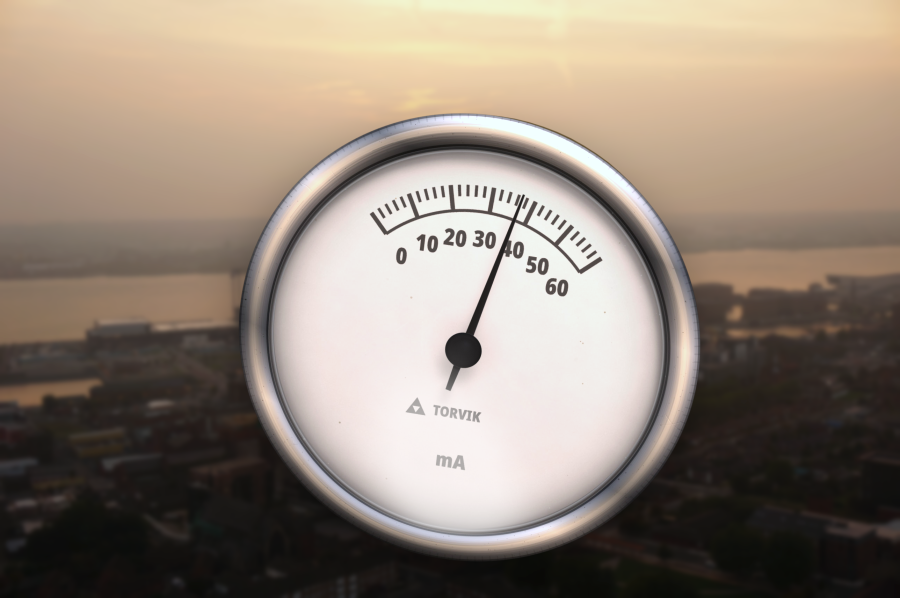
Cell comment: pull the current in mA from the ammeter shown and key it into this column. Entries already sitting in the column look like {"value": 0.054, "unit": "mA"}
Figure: {"value": 37, "unit": "mA"}
